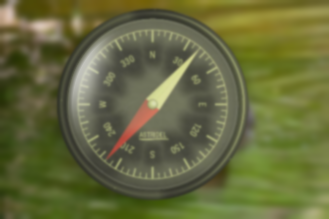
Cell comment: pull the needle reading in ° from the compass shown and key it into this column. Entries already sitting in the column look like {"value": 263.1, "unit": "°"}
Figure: {"value": 220, "unit": "°"}
